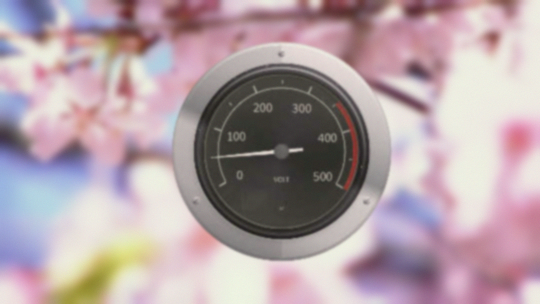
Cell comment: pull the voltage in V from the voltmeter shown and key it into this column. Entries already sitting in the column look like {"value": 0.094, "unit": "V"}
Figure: {"value": 50, "unit": "V"}
